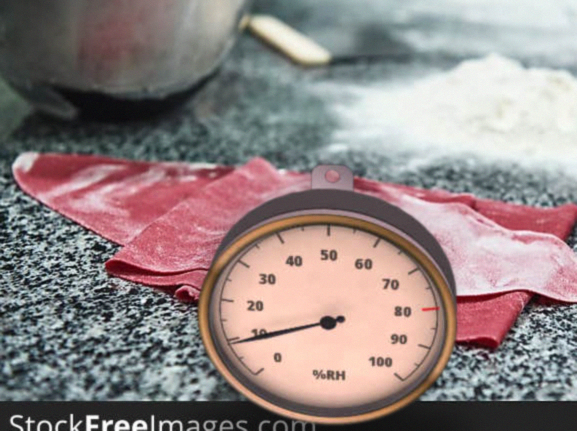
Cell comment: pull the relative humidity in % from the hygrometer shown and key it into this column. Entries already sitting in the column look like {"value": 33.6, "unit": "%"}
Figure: {"value": 10, "unit": "%"}
